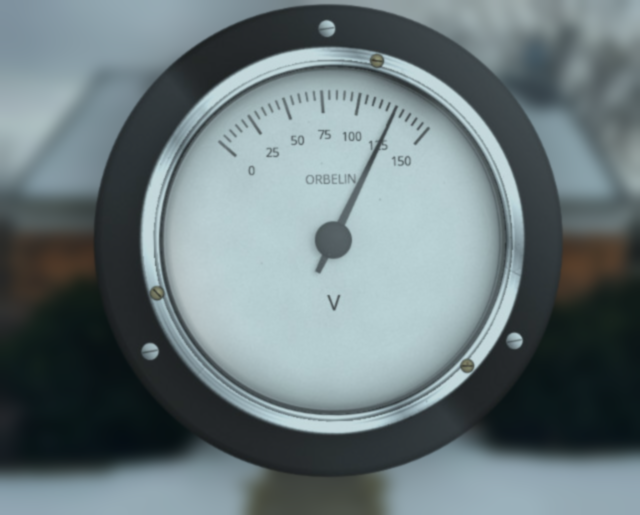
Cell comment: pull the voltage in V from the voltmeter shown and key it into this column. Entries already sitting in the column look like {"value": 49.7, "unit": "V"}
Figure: {"value": 125, "unit": "V"}
